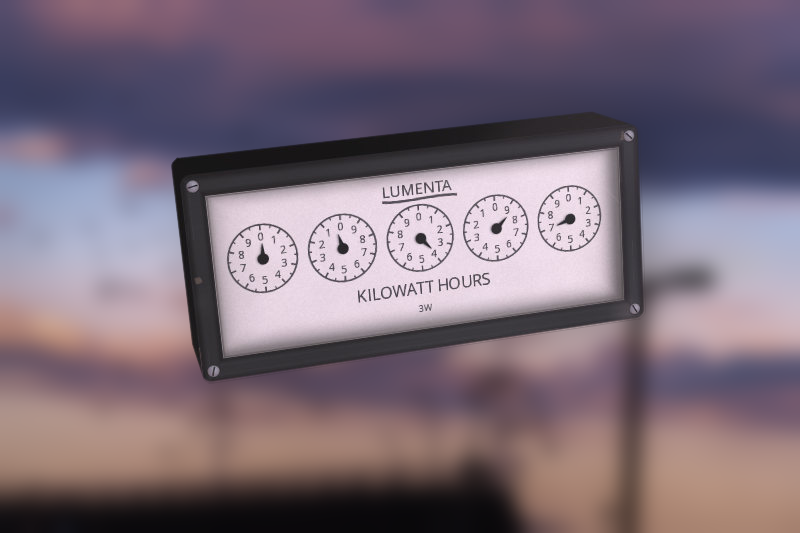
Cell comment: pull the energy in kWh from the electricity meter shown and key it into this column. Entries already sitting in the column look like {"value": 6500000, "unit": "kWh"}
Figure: {"value": 387, "unit": "kWh"}
